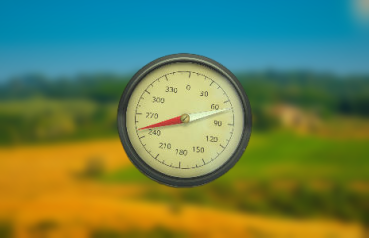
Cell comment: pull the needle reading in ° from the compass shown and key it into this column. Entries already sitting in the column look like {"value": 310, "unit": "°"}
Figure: {"value": 250, "unit": "°"}
